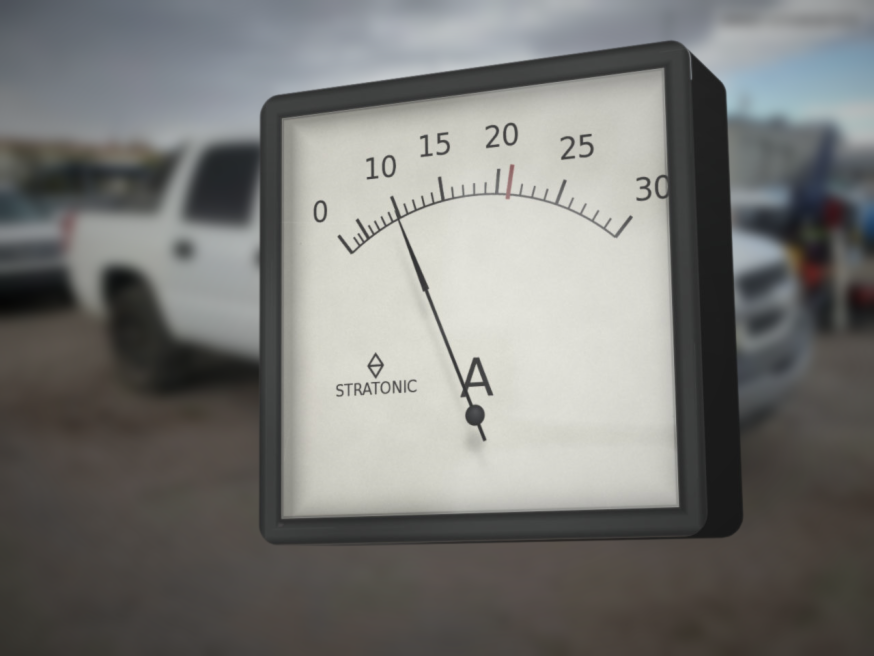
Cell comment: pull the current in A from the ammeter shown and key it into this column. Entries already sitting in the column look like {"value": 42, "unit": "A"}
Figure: {"value": 10, "unit": "A"}
